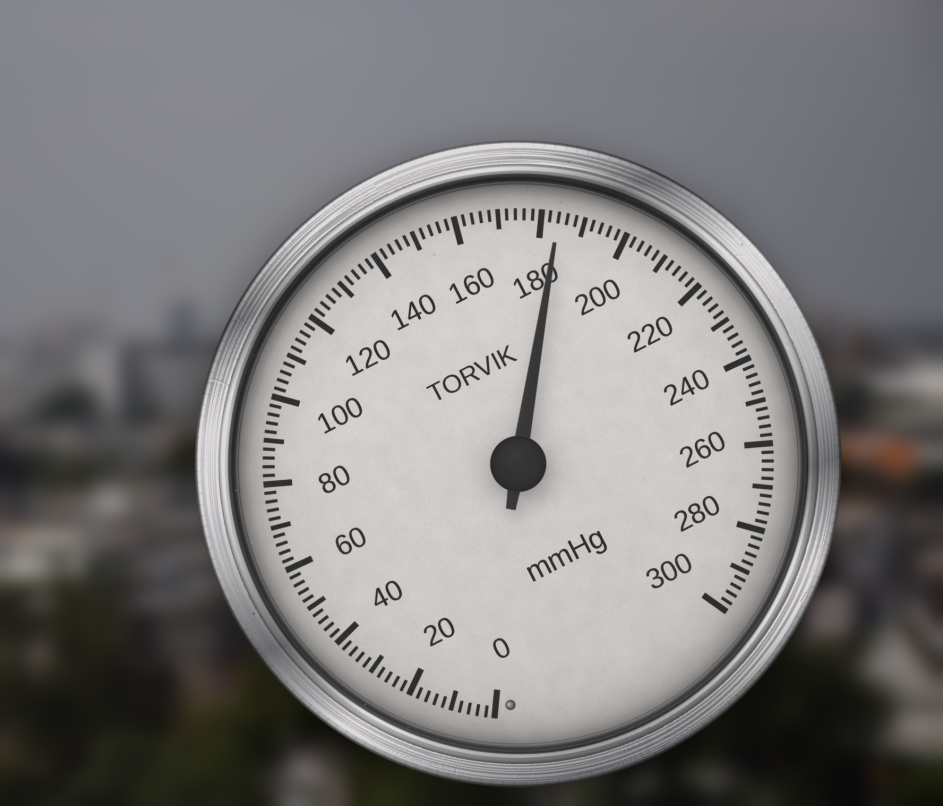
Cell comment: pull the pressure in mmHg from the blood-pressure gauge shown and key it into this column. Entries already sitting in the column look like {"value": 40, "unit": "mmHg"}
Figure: {"value": 184, "unit": "mmHg"}
